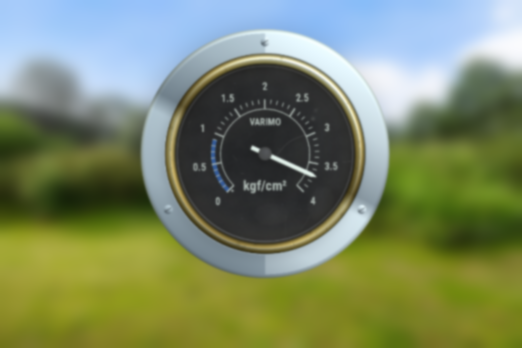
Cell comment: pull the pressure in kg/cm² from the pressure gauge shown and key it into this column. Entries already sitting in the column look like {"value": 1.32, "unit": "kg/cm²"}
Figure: {"value": 3.7, "unit": "kg/cm²"}
